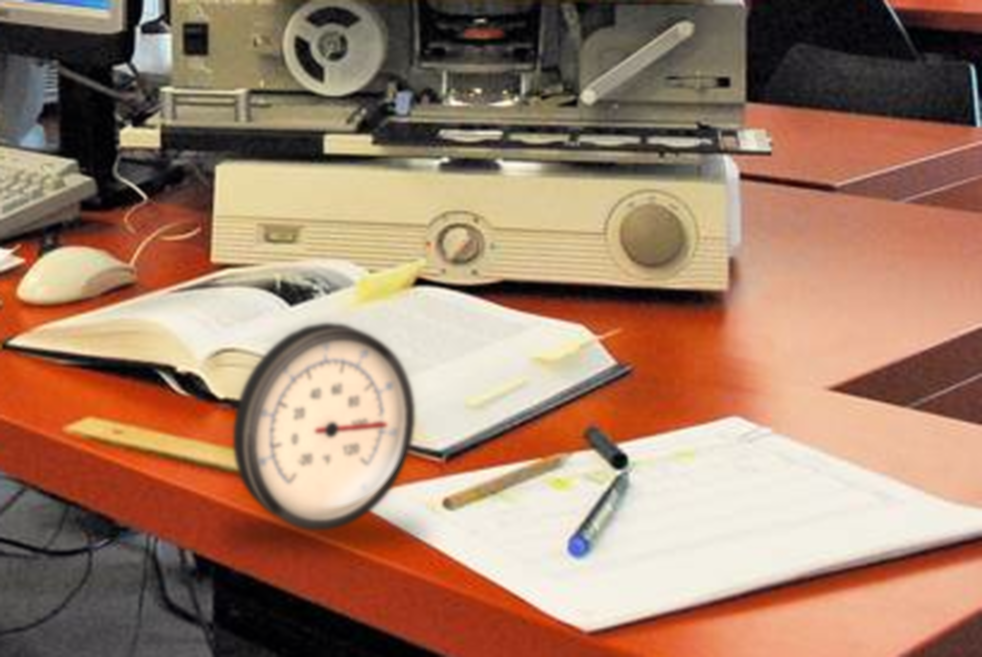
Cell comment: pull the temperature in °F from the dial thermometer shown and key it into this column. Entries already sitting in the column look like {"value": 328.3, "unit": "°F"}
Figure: {"value": 100, "unit": "°F"}
